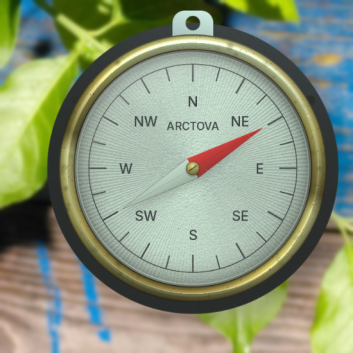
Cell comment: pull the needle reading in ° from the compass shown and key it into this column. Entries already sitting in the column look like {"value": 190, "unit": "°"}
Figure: {"value": 60, "unit": "°"}
